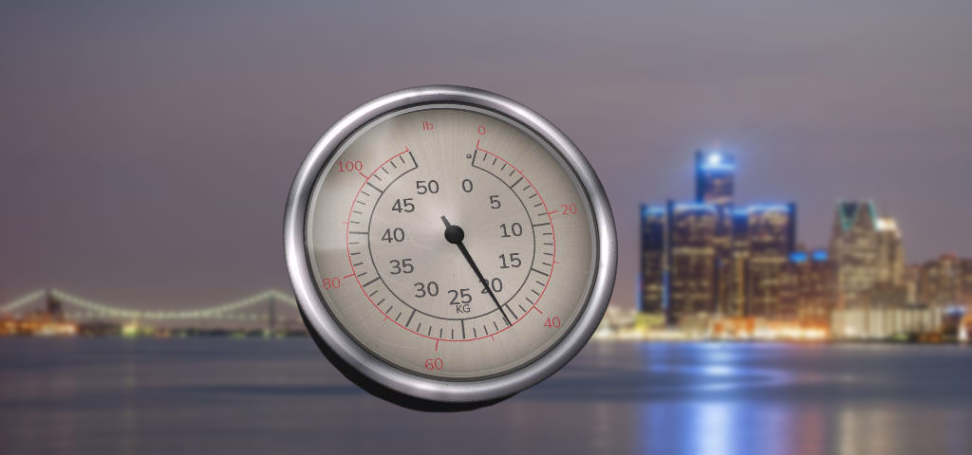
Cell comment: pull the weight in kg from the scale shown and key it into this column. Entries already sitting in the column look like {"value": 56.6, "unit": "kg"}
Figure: {"value": 21, "unit": "kg"}
